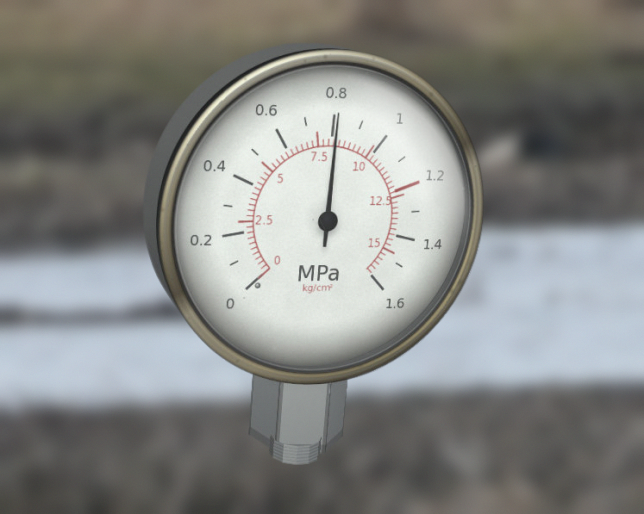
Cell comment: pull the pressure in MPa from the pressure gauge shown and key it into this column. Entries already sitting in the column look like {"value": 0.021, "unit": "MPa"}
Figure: {"value": 0.8, "unit": "MPa"}
